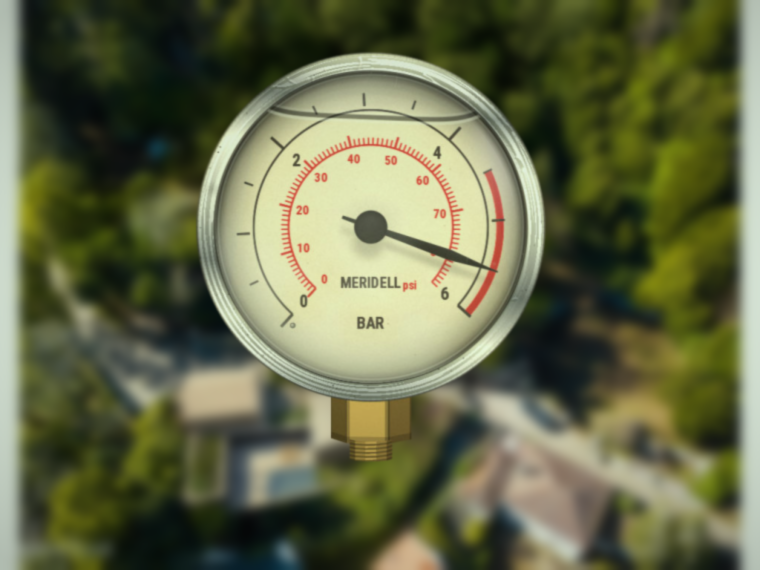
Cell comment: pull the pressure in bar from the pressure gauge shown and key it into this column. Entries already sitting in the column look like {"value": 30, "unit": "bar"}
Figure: {"value": 5.5, "unit": "bar"}
